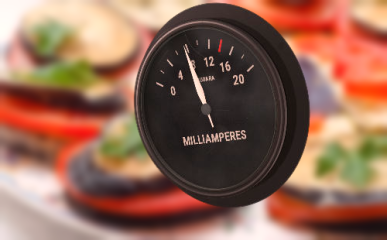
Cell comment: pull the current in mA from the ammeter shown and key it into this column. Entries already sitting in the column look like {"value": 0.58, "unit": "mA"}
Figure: {"value": 8, "unit": "mA"}
